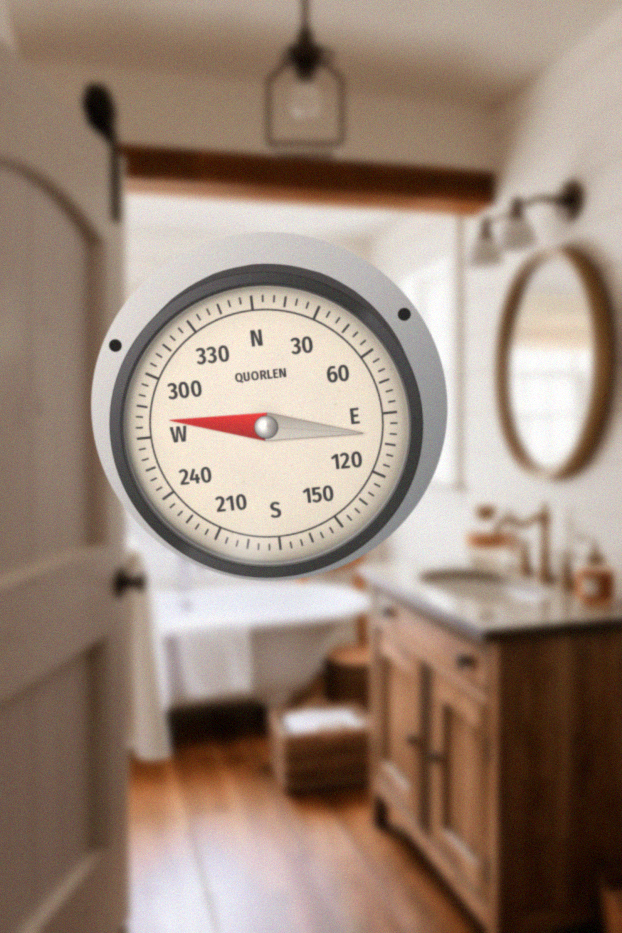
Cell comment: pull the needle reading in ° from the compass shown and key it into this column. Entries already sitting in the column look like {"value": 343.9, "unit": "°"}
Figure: {"value": 280, "unit": "°"}
